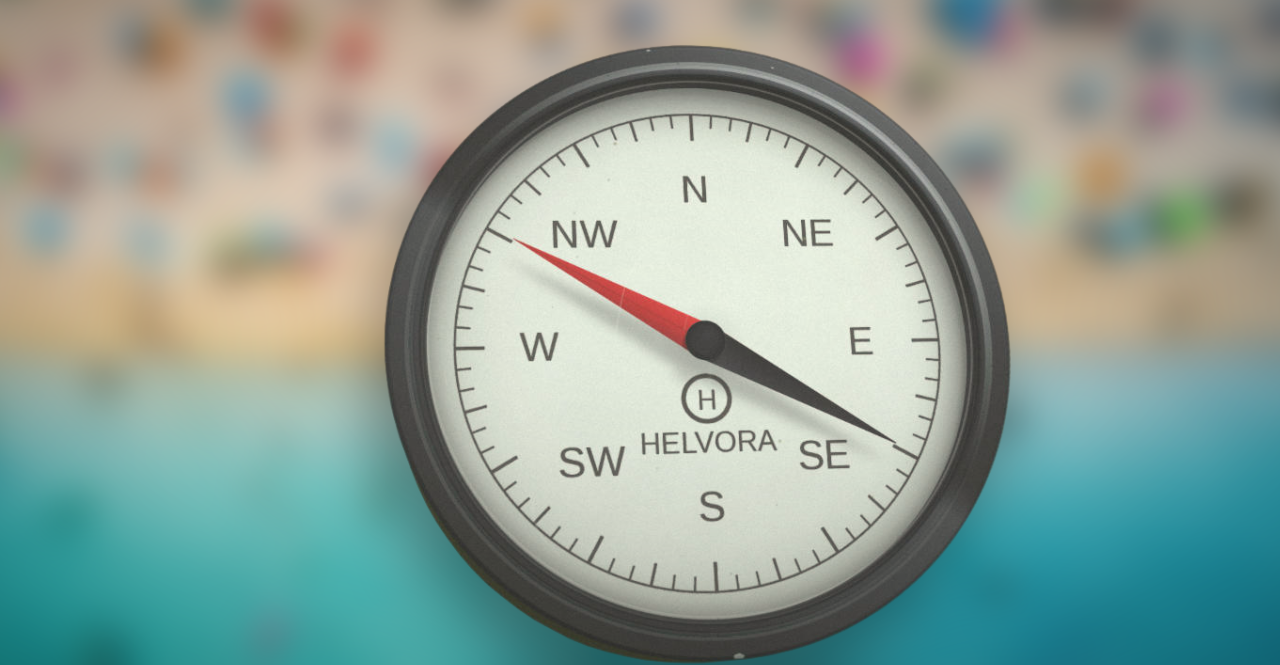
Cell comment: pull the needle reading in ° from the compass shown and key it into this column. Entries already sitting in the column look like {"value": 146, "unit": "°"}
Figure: {"value": 300, "unit": "°"}
